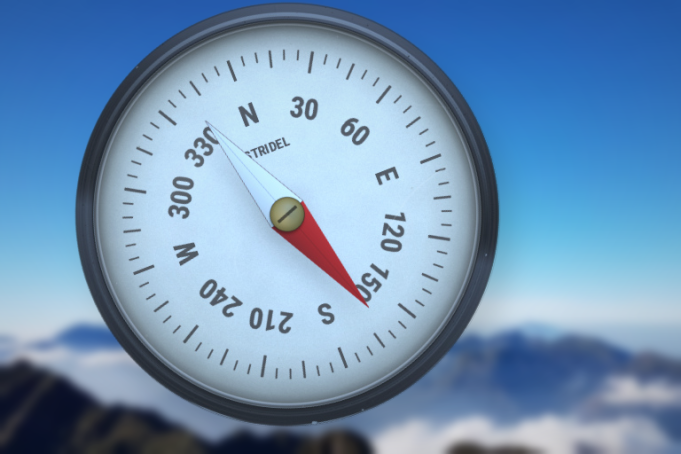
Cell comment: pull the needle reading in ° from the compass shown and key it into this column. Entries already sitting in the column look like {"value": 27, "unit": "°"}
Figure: {"value": 160, "unit": "°"}
